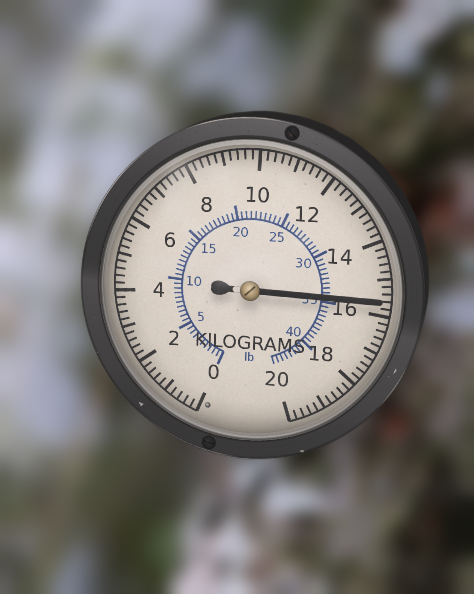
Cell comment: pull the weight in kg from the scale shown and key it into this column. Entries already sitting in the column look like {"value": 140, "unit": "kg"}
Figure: {"value": 15.6, "unit": "kg"}
